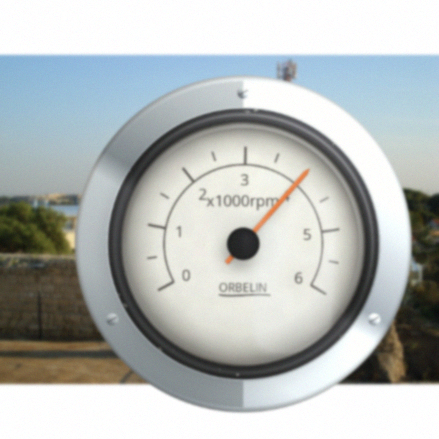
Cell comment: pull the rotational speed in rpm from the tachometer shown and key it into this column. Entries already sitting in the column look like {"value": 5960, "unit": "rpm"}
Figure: {"value": 4000, "unit": "rpm"}
